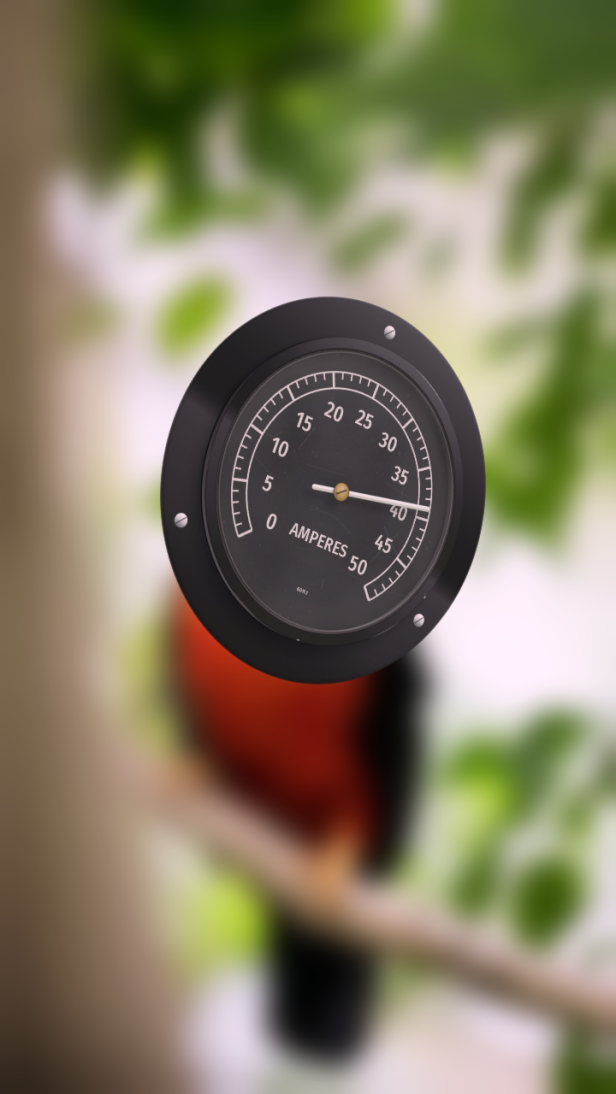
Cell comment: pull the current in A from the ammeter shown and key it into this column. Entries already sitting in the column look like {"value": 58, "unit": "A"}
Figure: {"value": 39, "unit": "A"}
